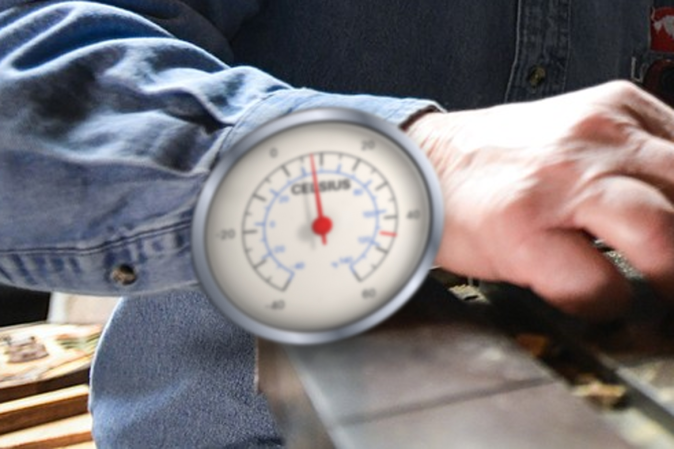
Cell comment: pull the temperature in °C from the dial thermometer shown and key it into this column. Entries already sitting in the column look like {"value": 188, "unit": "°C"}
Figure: {"value": 7.5, "unit": "°C"}
